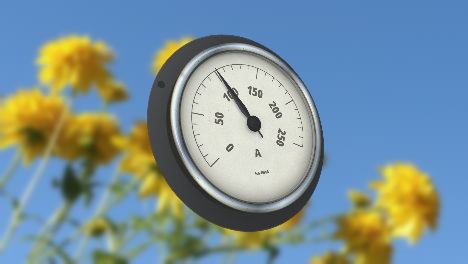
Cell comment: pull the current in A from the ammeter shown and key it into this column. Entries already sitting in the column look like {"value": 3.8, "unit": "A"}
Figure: {"value": 100, "unit": "A"}
